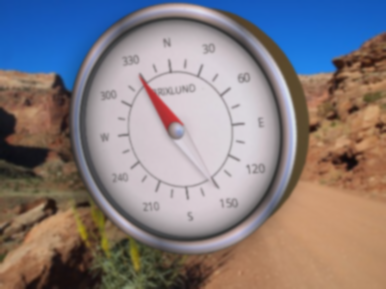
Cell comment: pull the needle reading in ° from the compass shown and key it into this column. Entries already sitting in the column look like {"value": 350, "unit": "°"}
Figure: {"value": 330, "unit": "°"}
